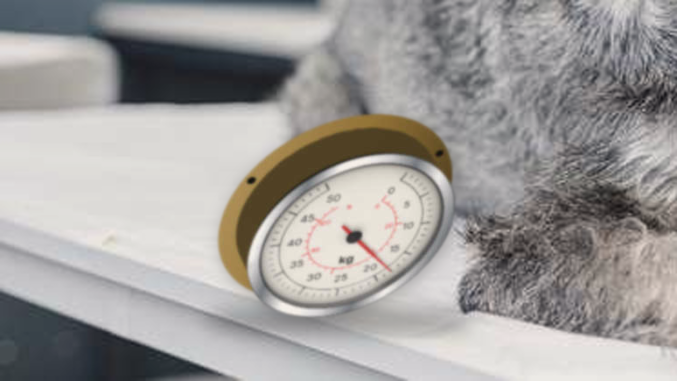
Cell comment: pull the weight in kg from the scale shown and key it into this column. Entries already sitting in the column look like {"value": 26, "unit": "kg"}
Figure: {"value": 18, "unit": "kg"}
